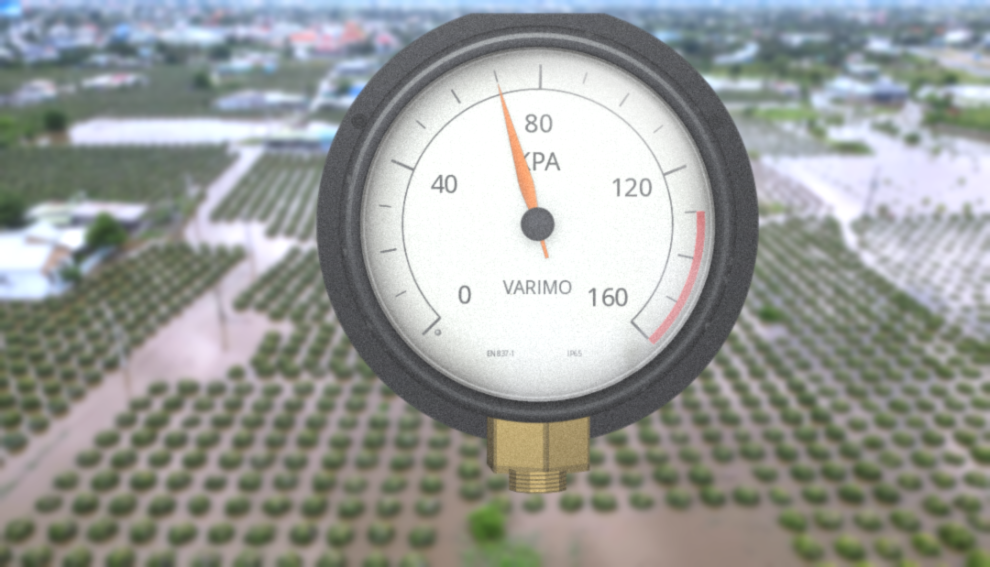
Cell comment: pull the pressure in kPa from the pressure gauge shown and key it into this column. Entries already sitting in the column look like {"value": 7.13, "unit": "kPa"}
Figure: {"value": 70, "unit": "kPa"}
